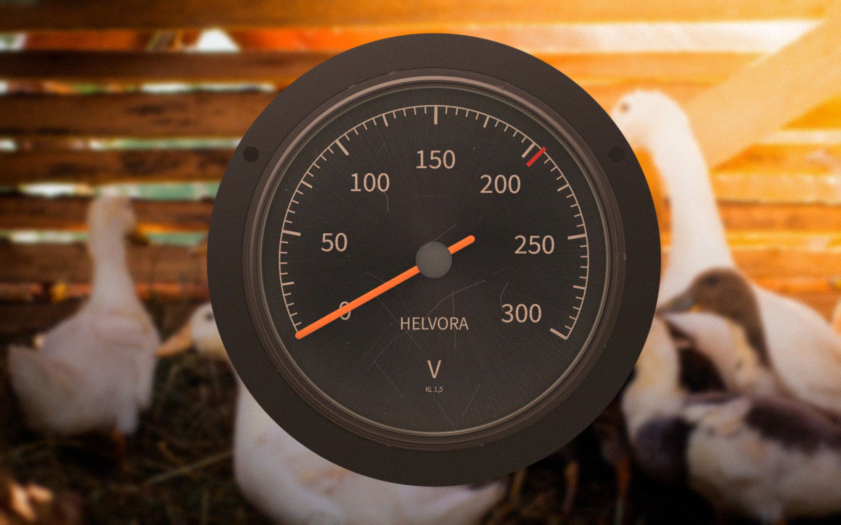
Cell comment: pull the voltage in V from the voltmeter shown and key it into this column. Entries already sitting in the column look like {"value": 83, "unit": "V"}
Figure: {"value": 0, "unit": "V"}
